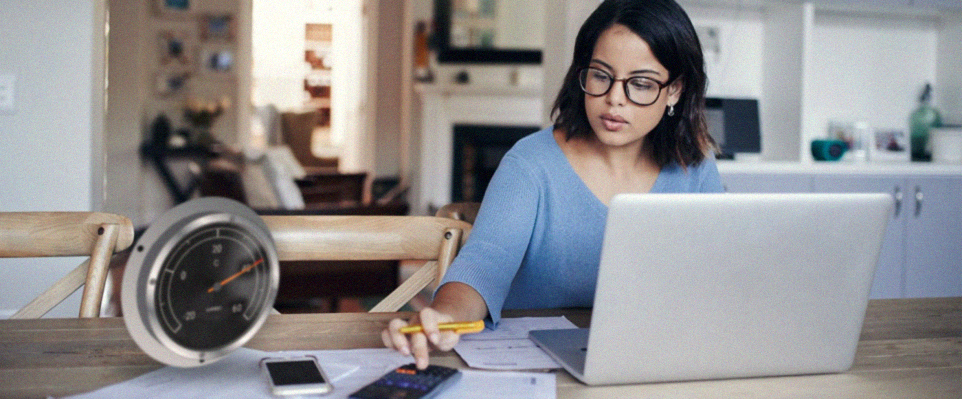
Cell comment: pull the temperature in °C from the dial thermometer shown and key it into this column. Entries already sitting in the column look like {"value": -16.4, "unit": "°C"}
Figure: {"value": 40, "unit": "°C"}
